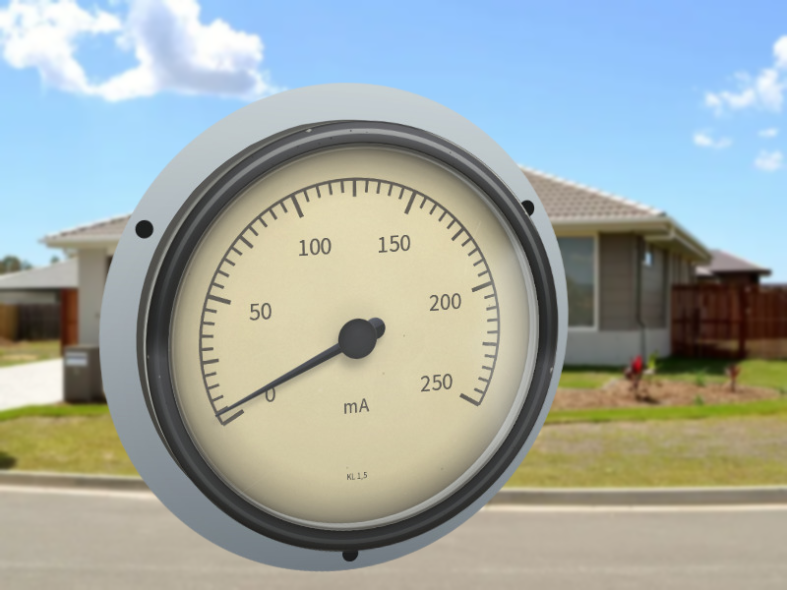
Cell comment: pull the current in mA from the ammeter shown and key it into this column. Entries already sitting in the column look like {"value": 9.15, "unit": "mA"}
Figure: {"value": 5, "unit": "mA"}
